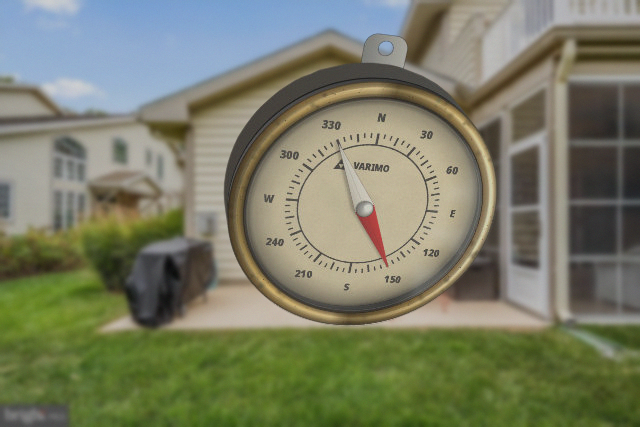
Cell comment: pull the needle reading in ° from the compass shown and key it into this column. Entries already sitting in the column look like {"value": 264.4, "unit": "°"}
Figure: {"value": 150, "unit": "°"}
